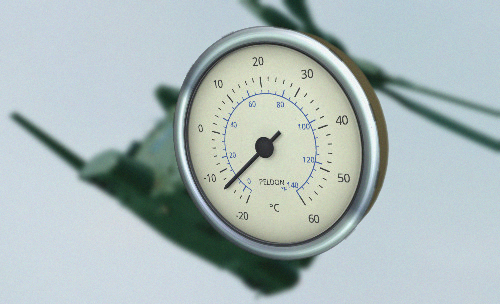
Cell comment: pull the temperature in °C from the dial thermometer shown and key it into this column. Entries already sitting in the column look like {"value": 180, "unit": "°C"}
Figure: {"value": -14, "unit": "°C"}
